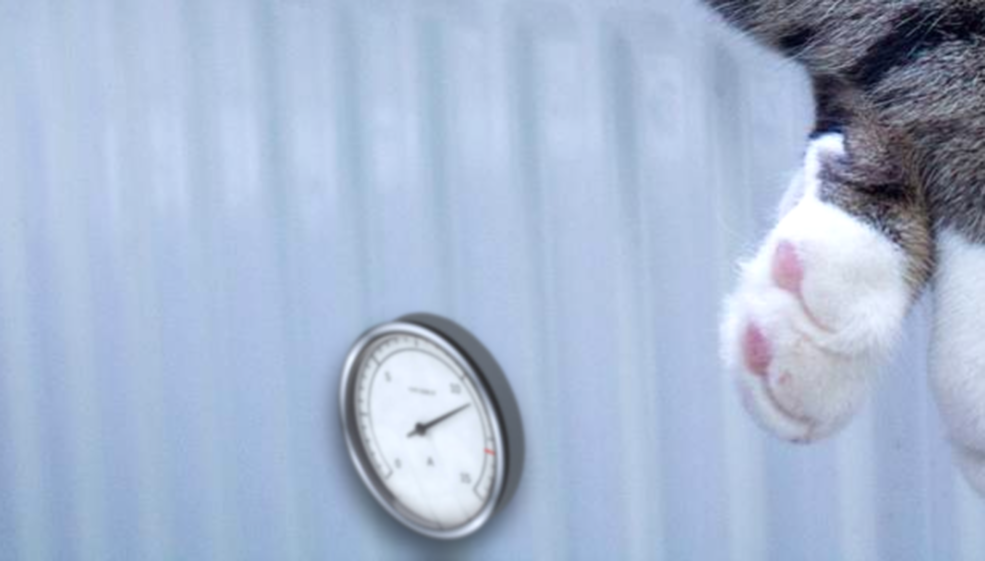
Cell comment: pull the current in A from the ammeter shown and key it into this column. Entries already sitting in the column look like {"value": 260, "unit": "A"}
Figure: {"value": 11, "unit": "A"}
